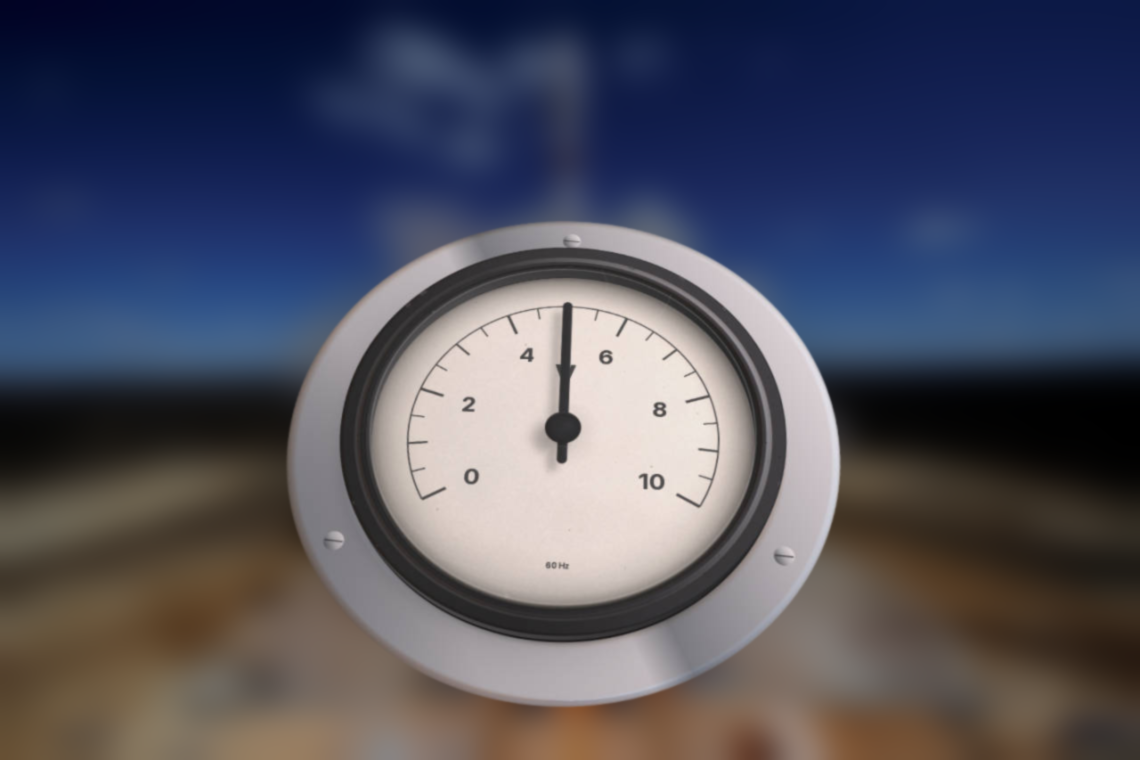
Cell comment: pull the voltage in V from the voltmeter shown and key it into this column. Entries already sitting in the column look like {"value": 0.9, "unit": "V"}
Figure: {"value": 5, "unit": "V"}
